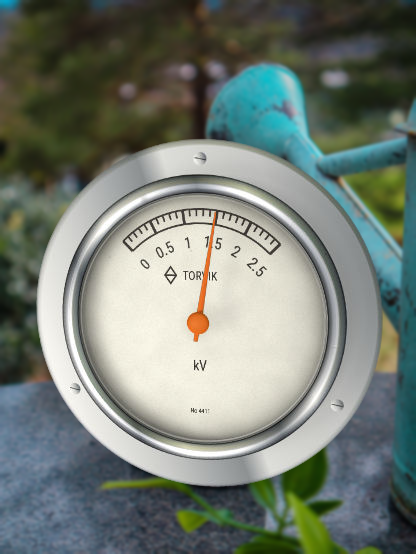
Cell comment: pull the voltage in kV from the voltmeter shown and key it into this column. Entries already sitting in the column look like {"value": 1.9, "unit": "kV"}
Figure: {"value": 1.5, "unit": "kV"}
